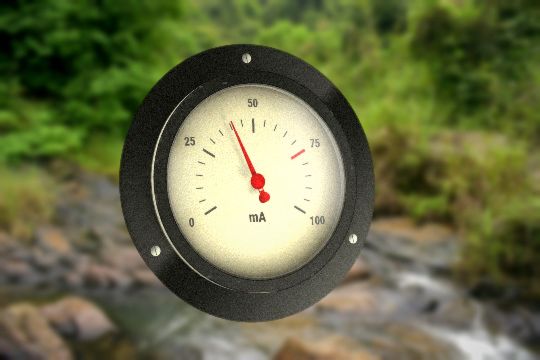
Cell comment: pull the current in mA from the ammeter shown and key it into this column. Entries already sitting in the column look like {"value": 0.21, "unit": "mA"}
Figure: {"value": 40, "unit": "mA"}
